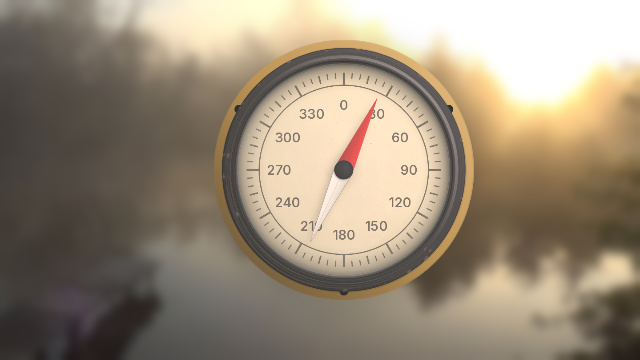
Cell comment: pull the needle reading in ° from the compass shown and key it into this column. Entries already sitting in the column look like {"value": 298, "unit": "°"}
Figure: {"value": 25, "unit": "°"}
